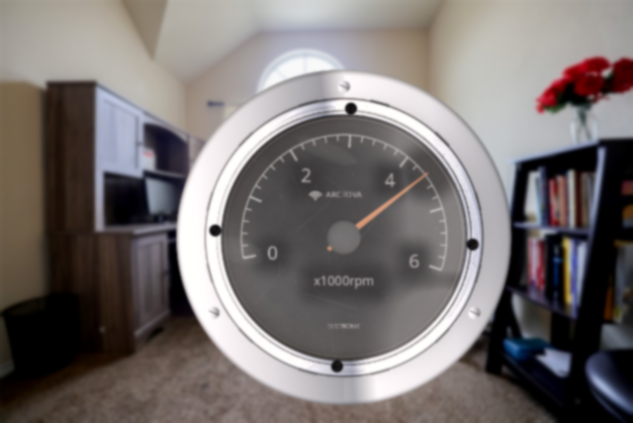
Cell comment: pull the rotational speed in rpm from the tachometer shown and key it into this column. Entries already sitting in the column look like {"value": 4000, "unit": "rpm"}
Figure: {"value": 4400, "unit": "rpm"}
